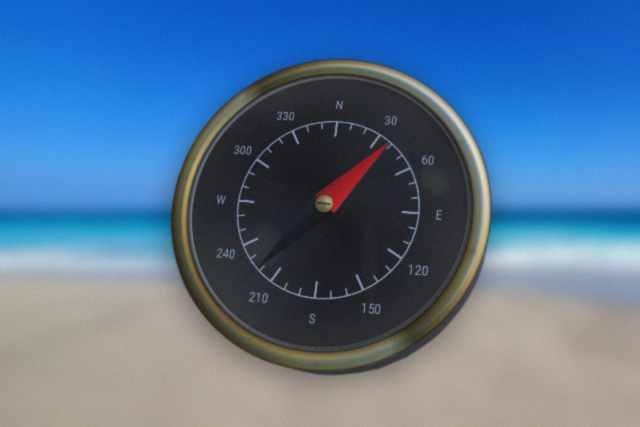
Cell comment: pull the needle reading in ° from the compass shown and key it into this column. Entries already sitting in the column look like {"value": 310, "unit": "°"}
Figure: {"value": 40, "unit": "°"}
